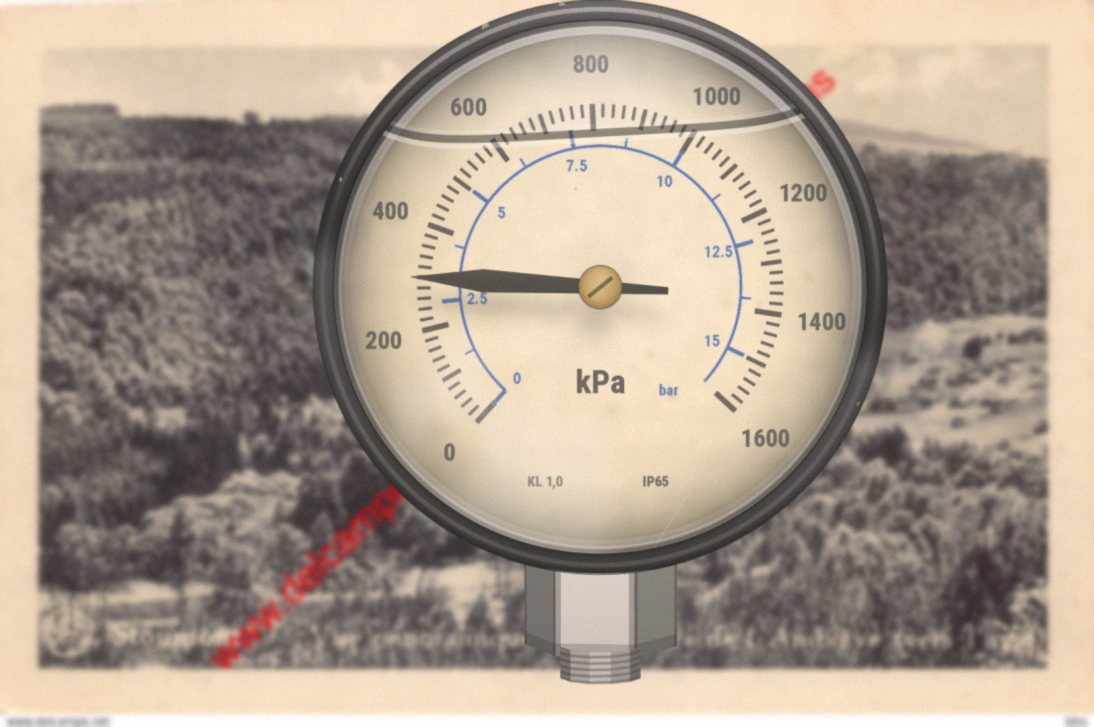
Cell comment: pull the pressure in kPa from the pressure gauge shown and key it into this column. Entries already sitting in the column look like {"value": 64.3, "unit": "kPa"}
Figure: {"value": 300, "unit": "kPa"}
